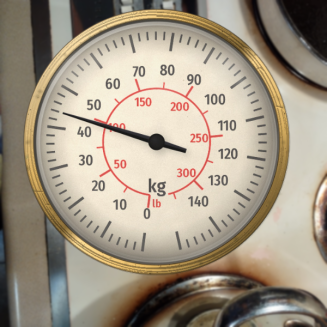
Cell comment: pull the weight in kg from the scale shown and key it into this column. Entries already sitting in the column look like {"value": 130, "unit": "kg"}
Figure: {"value": 44, "unit": "kg"}
